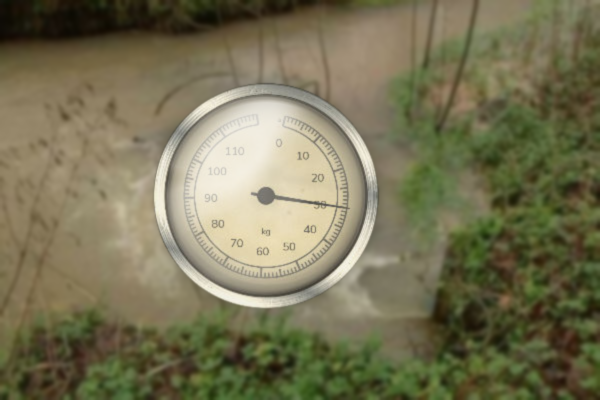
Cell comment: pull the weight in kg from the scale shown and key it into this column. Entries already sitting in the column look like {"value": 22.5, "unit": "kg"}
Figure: {"value": 30, "unit": "kg"}
